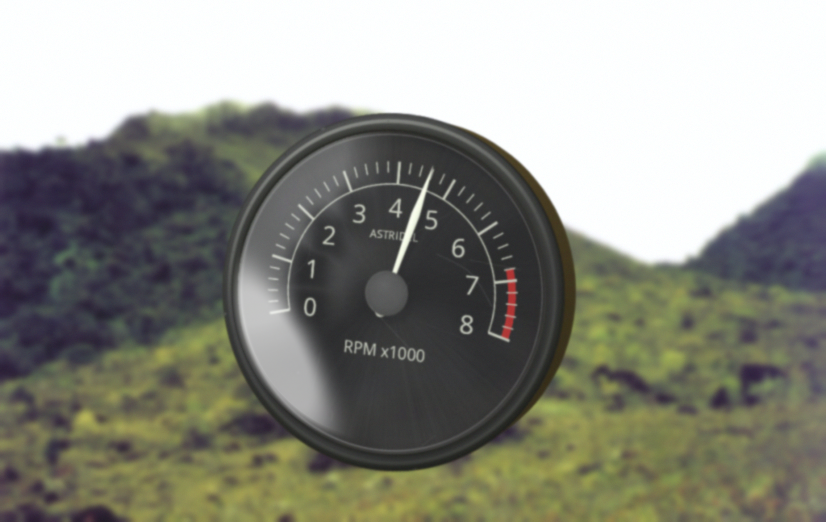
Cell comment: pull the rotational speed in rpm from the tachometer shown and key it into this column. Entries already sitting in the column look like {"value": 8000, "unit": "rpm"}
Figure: {"value": 4600, "unit": "rpm"}
